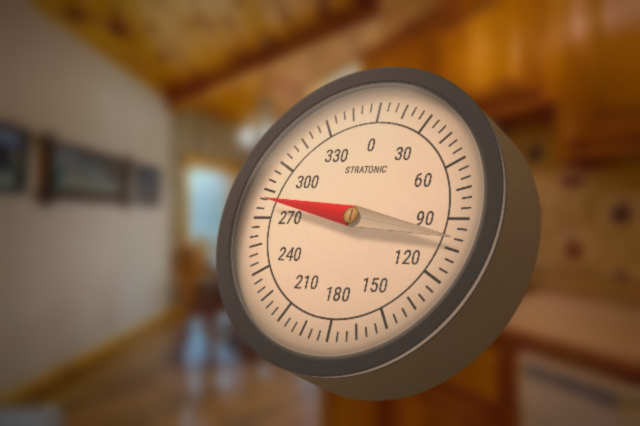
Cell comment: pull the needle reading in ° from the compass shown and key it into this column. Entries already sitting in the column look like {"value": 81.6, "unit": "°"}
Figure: {"value": 280, "unit": "°"}
